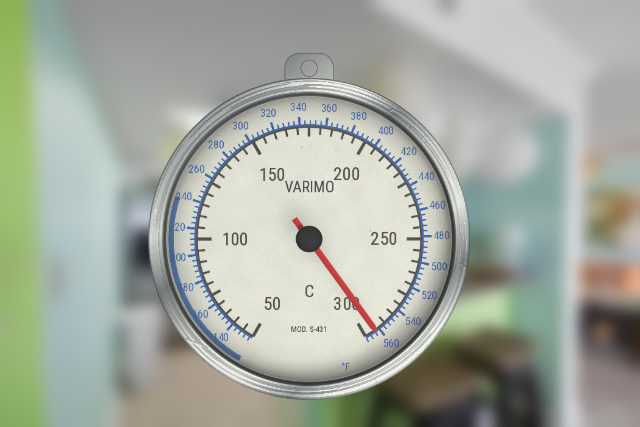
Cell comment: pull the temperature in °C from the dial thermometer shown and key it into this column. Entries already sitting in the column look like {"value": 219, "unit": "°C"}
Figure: {"value": 295, "unit": "°C"}
